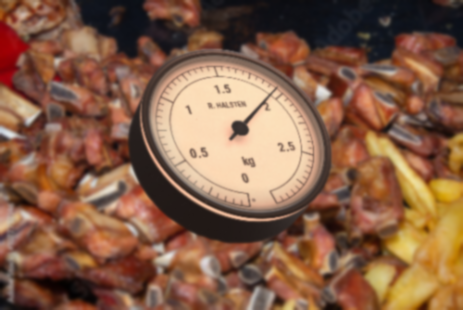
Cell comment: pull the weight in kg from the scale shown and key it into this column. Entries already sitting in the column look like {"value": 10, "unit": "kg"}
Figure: {"value": 1.95, "unit": "kg"}
